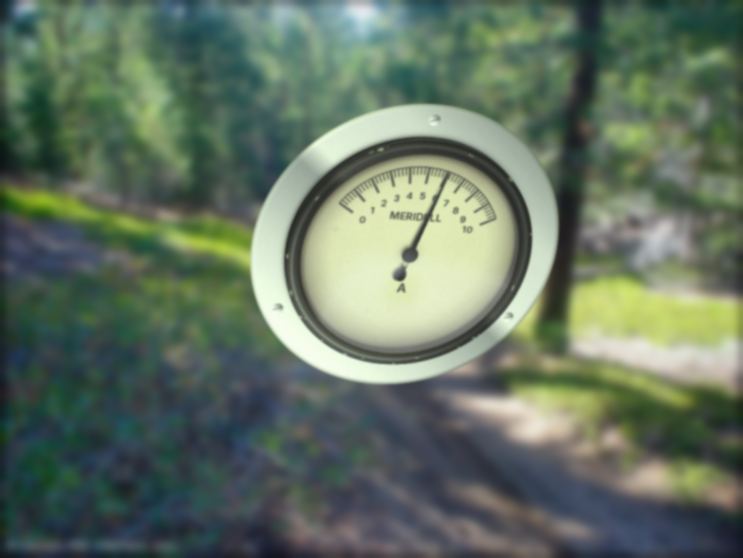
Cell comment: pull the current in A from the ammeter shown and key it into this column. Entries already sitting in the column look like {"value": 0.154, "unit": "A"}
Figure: {"value": 6, "unit": "A"}
